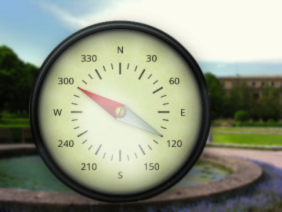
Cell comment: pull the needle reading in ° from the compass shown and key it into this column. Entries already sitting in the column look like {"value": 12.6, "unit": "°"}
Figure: {"value": 300, "unit": "°"}
